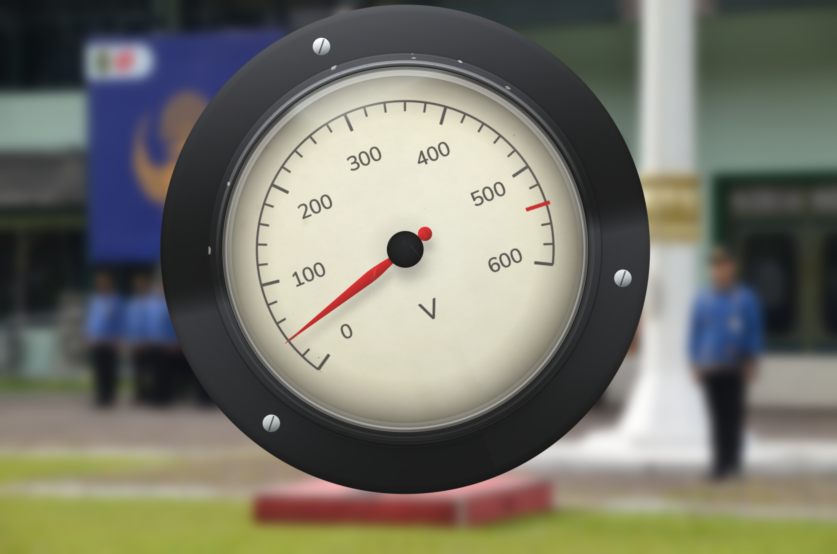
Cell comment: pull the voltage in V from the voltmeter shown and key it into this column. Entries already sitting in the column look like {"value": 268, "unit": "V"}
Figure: {"value": 40, "unit": "V"}
